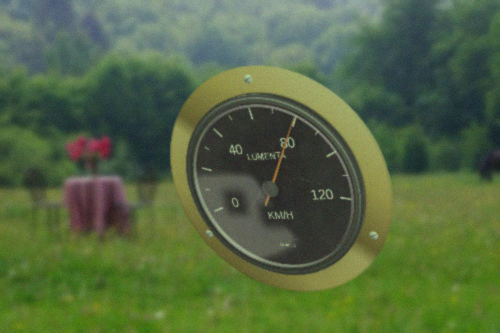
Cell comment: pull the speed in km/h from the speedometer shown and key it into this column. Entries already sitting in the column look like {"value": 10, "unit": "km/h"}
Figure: {"value": 80, "unit": "km/h"}
